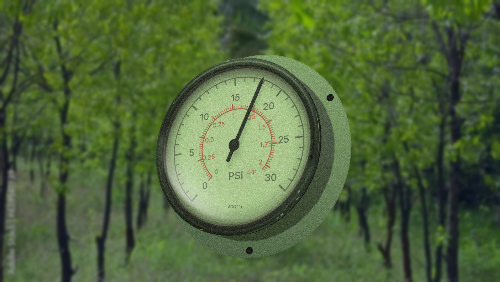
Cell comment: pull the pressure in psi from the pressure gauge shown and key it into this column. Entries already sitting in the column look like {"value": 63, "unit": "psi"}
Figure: {"value": 18, "unit": "psi"}
